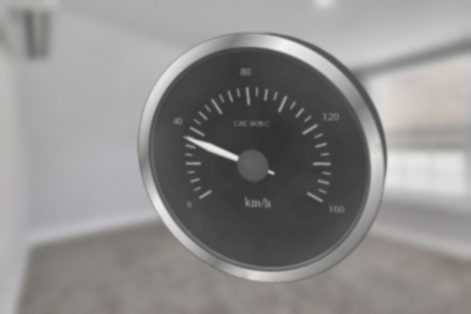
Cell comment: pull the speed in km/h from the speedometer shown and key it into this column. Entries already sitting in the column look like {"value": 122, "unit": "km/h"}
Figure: {"value": 35, "unit": "km/h"}
